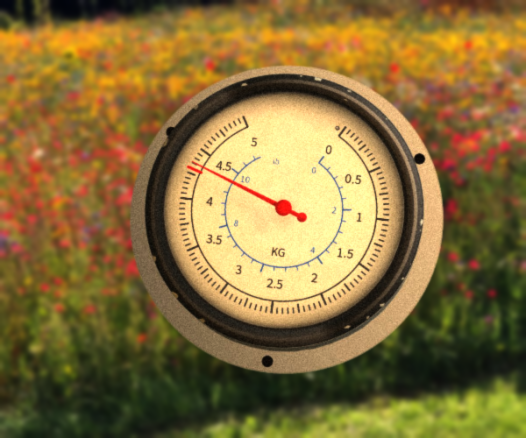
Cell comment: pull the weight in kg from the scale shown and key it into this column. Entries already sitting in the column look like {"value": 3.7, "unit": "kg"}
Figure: {"value": 4.35, "unit": "kg"}
